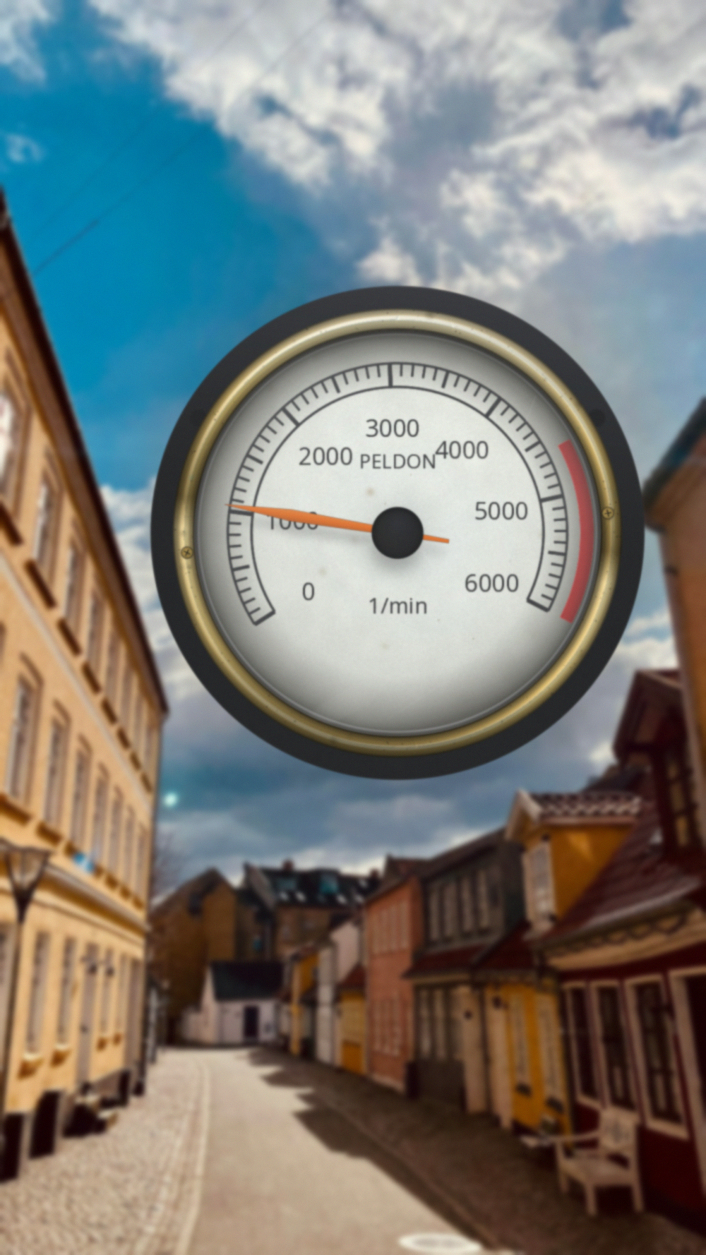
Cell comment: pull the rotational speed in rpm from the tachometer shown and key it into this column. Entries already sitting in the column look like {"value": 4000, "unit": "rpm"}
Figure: {"value": 1050, "unit": "rpm"}
